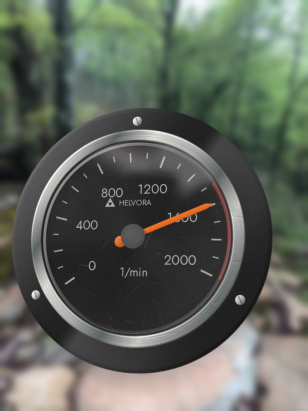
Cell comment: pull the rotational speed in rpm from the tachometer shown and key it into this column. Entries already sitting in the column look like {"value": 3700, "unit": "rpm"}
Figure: {"value": 1600, "unit": "rpm"}
